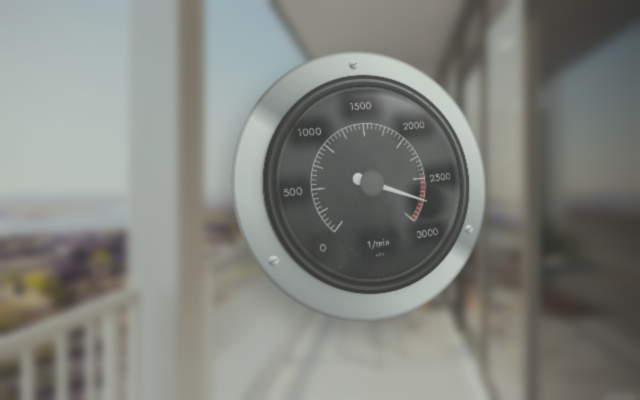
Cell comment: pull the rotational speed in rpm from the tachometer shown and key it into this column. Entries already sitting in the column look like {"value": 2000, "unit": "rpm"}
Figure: {"value": 2750, "unit": "rpm"}
